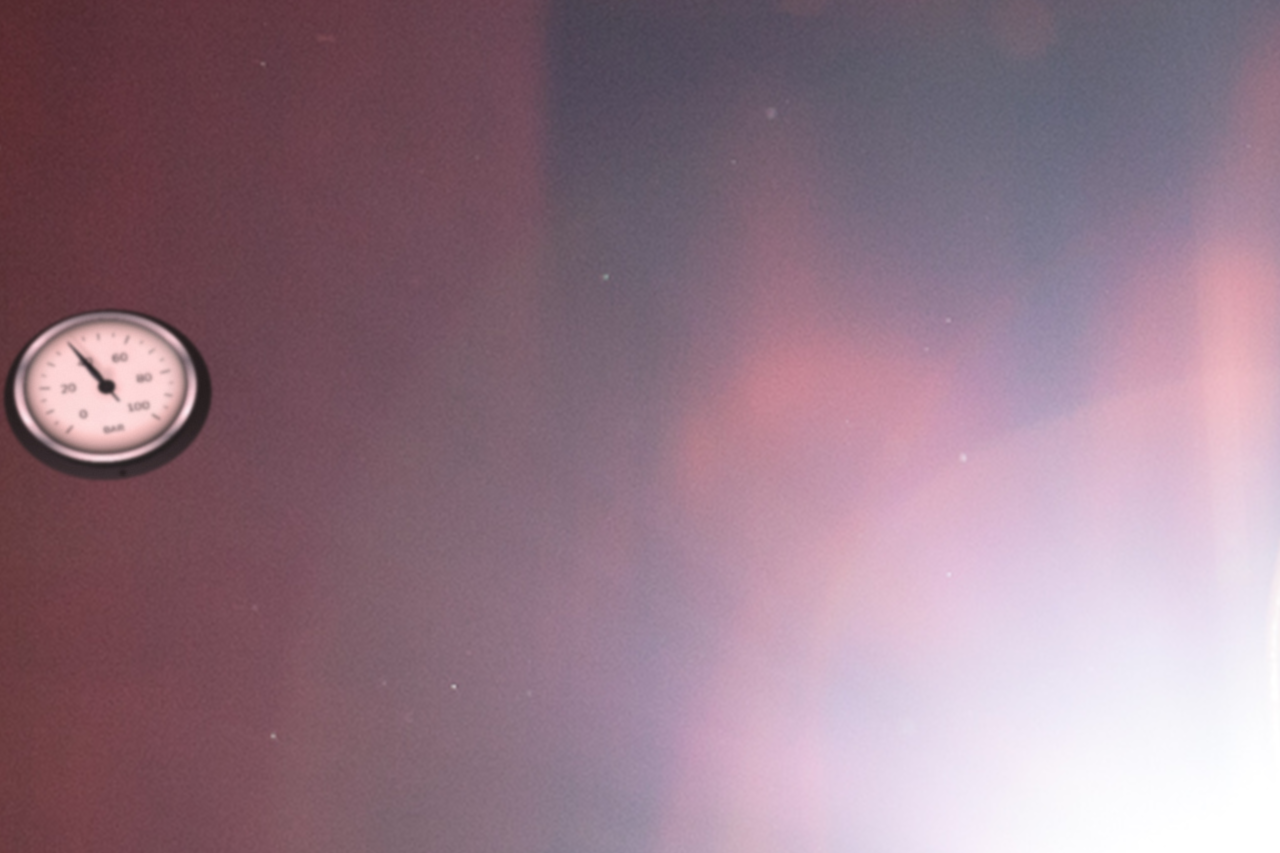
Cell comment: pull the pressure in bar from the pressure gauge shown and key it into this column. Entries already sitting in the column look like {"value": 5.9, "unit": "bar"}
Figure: {"value": 40, "unit": "bar"}
